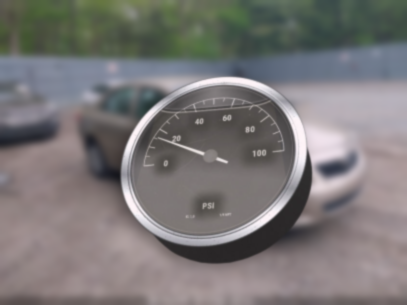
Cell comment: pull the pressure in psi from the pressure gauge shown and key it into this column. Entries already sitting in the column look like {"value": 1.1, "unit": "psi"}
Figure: {"value": 15, "unit": "psi"}
